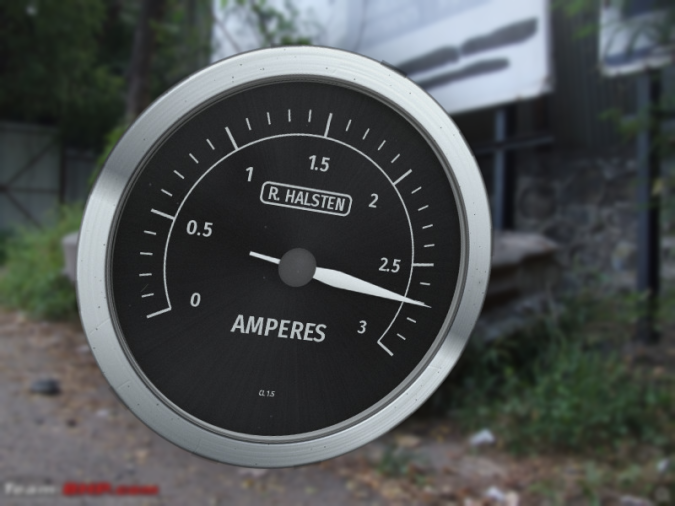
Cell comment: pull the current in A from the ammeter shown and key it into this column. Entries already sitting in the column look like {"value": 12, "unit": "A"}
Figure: {"value": 2.7, "unit": "A"}
